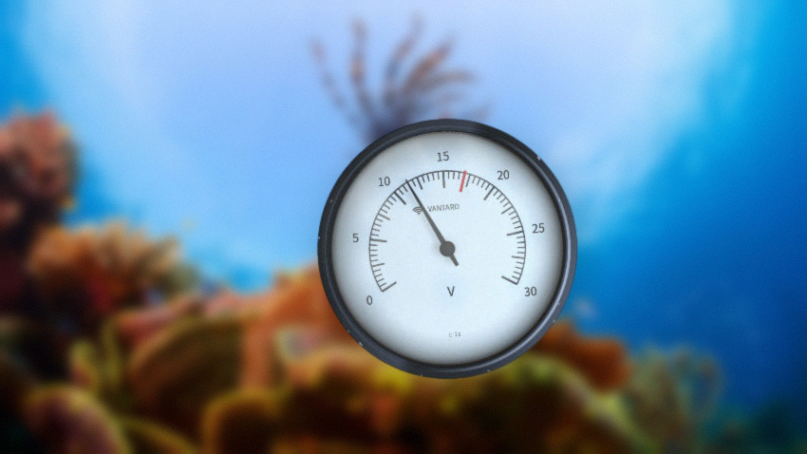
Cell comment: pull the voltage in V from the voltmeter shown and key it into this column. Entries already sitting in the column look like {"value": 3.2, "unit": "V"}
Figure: {"value": 11.5, "unit": "V"}
